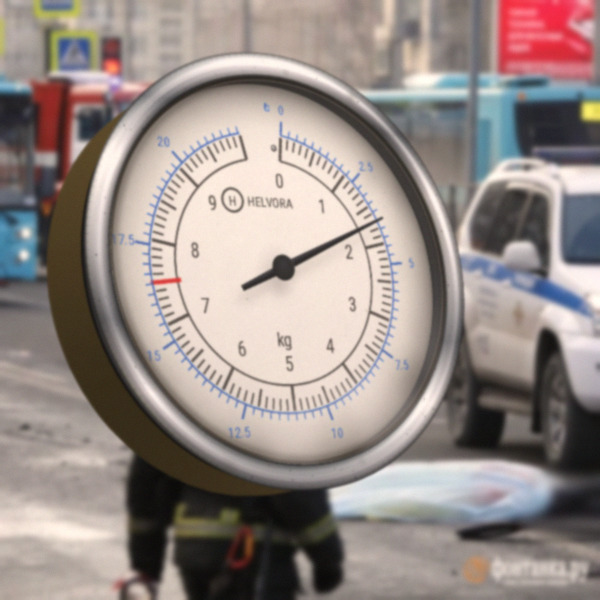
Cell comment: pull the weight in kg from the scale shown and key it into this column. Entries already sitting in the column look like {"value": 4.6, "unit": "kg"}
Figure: {"value": 1.7, "unit": "kg"}
